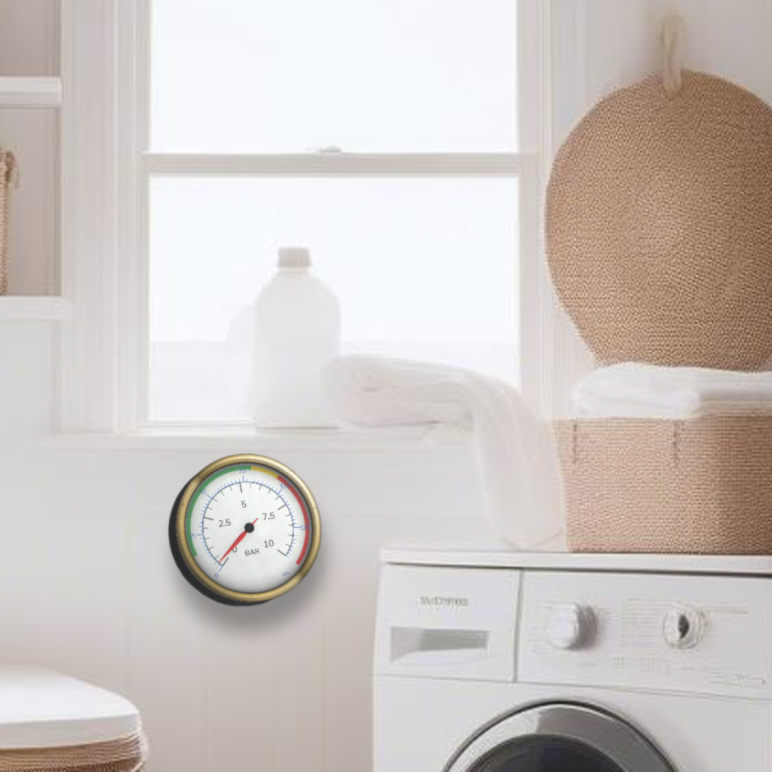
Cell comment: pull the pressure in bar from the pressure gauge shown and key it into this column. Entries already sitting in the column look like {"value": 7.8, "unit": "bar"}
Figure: {"value": 0.25, "unit": "bar"}
